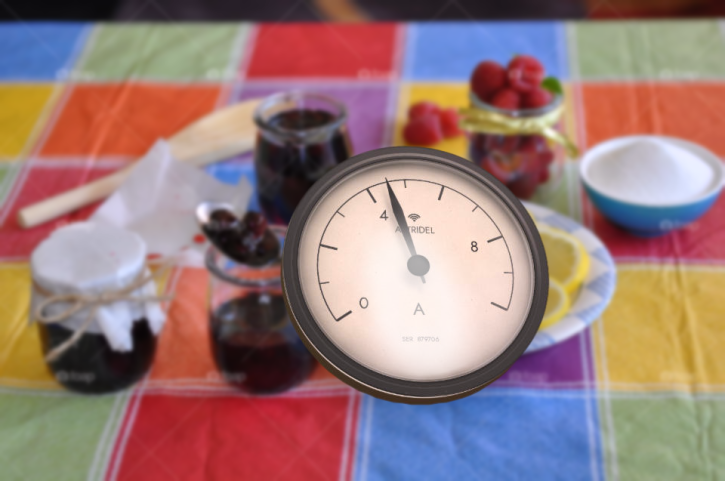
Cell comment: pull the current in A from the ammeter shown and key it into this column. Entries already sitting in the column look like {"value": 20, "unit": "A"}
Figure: {"value": 4.5, "unit": "A"}
